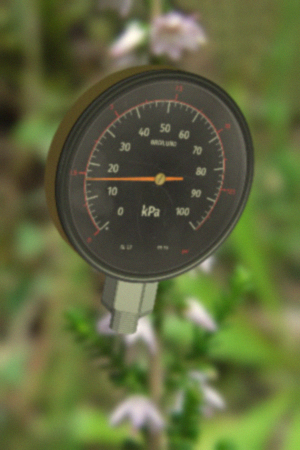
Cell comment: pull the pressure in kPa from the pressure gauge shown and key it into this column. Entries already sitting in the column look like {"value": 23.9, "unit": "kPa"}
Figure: {"value": 16, "unit": "kPa"}
